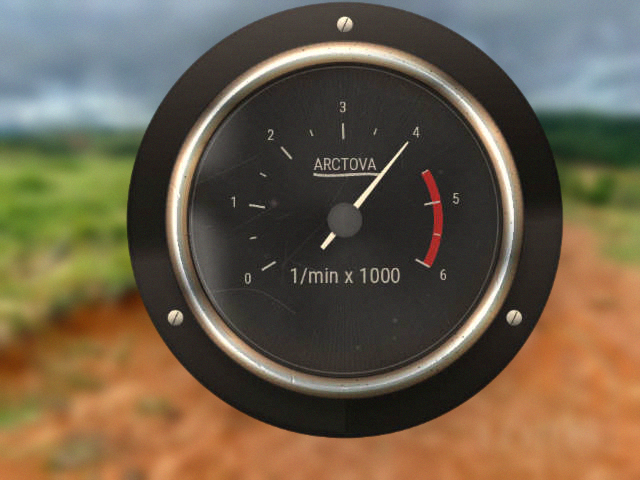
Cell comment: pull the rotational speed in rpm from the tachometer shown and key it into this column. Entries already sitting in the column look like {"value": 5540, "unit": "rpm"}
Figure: {"value": 4000, "unit": "rpm"}
